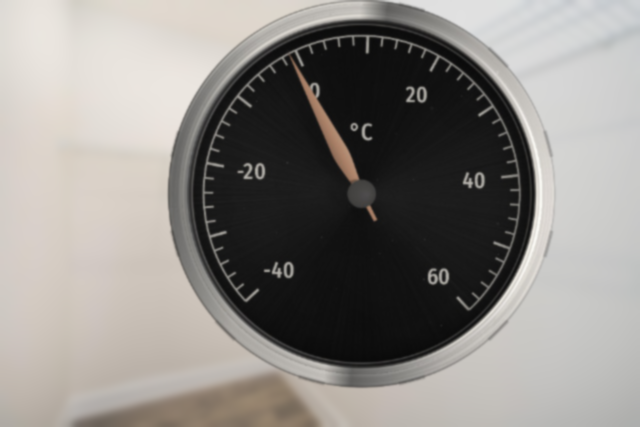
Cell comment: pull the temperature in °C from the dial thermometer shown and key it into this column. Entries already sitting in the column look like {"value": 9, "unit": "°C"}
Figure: {"value": -1, "unit": "°C"}
